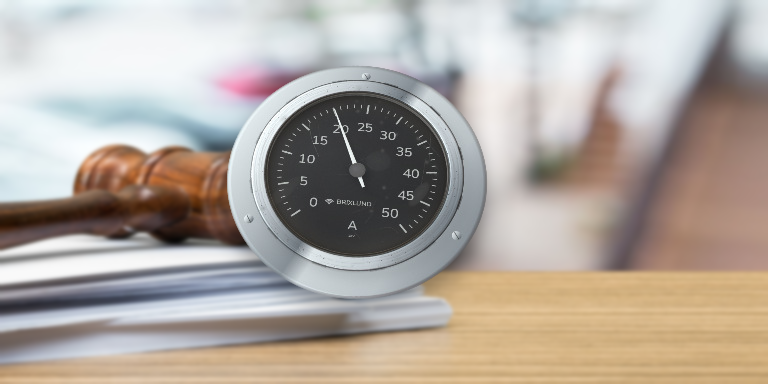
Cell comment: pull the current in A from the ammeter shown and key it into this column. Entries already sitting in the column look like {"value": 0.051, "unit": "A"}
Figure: {"value": 20, "unit": "A"}
